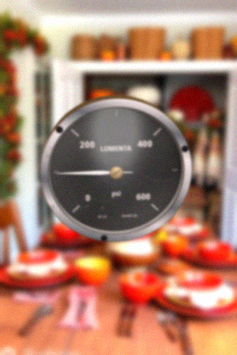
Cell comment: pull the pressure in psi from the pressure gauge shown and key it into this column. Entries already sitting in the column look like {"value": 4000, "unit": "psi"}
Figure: {"value": 100, "unit": "psi"}
